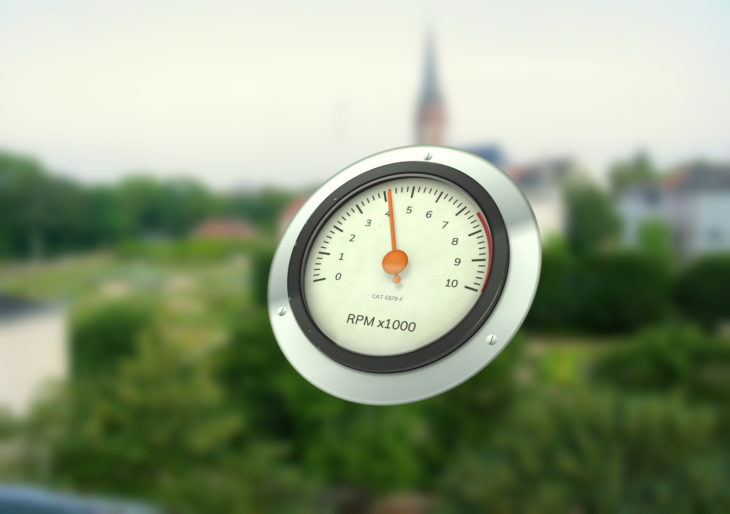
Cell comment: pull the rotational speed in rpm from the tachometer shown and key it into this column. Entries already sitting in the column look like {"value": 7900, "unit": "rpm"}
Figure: {"value": 4200, "unit": "rpm"}
